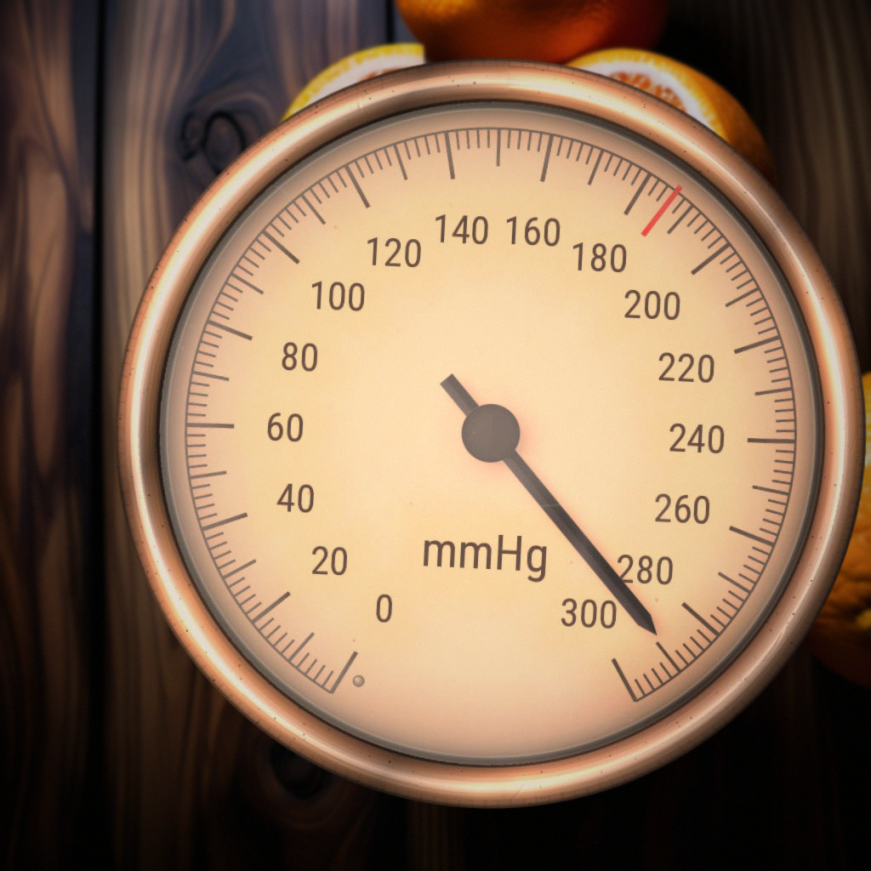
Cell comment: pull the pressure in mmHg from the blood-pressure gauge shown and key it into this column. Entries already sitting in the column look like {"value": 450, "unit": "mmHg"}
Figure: {"value": 289, "unit": "mmHg"}
